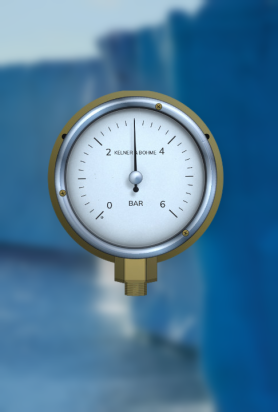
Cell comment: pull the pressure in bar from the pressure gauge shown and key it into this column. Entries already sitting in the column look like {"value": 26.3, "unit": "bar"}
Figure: {"value": 3, "unit": "bar"}
